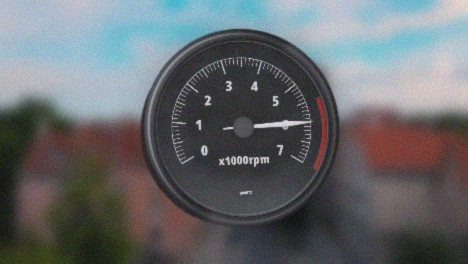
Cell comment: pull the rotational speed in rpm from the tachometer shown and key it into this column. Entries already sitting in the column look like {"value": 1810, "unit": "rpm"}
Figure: {"value": 6000, "unit": "rpm"}
